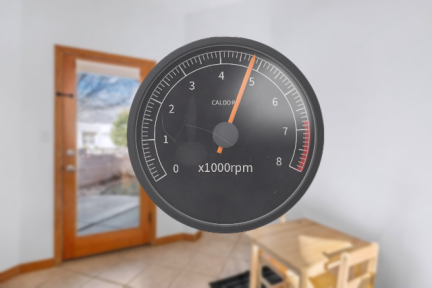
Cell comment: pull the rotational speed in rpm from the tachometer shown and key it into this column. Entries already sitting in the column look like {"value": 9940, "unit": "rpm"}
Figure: {"value": 4800, "unit": "rpm"}
